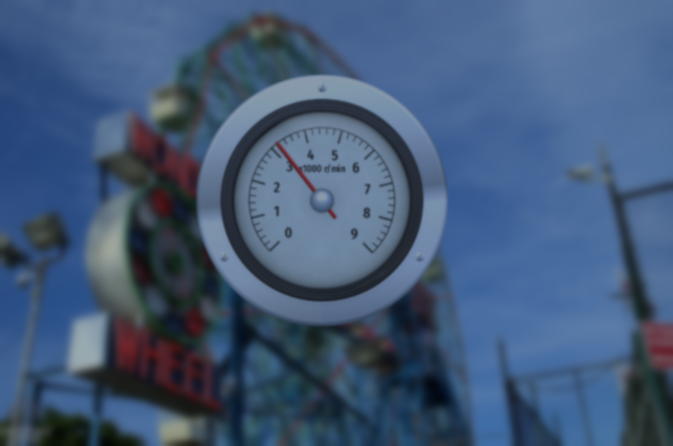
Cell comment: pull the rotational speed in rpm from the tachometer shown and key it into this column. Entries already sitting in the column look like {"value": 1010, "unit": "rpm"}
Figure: {"value": 3200, "unit": "rpm"}
